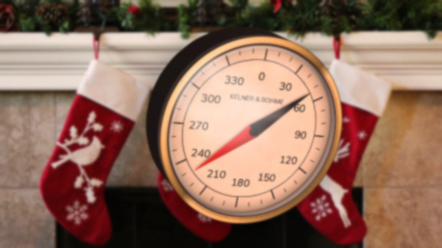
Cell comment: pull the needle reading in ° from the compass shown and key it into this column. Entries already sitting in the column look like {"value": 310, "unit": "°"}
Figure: {"value": 230, "unit": "°"}
